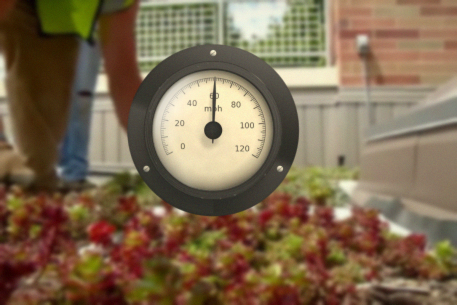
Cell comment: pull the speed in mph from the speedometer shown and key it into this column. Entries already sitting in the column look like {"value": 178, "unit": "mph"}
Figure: {"value": 60, "unit": "mph"}
